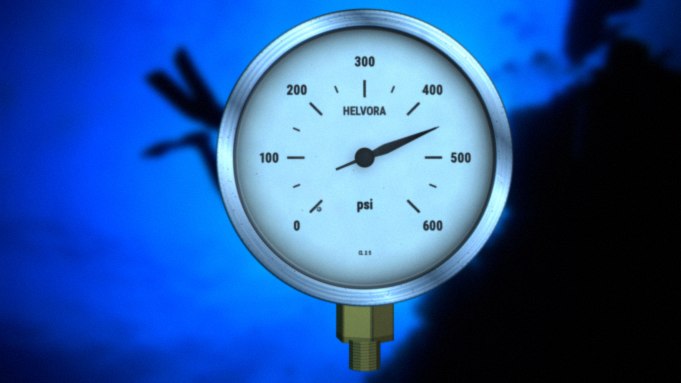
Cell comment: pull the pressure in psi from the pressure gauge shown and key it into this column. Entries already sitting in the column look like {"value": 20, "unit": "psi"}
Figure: {"value": 450, "unit": "psi"}
